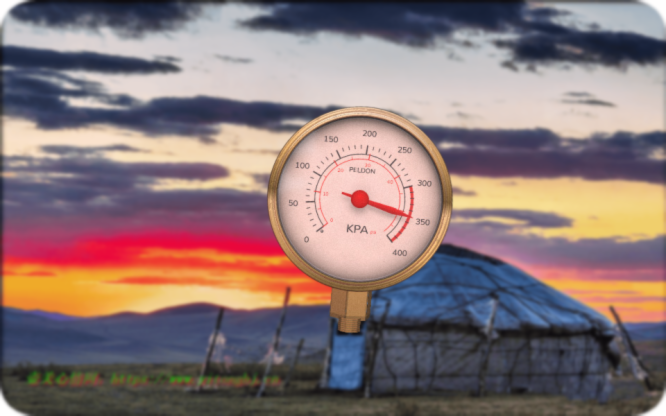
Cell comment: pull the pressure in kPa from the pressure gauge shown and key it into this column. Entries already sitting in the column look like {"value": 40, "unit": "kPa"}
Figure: {"value": 350, "unit": "kPa"}
